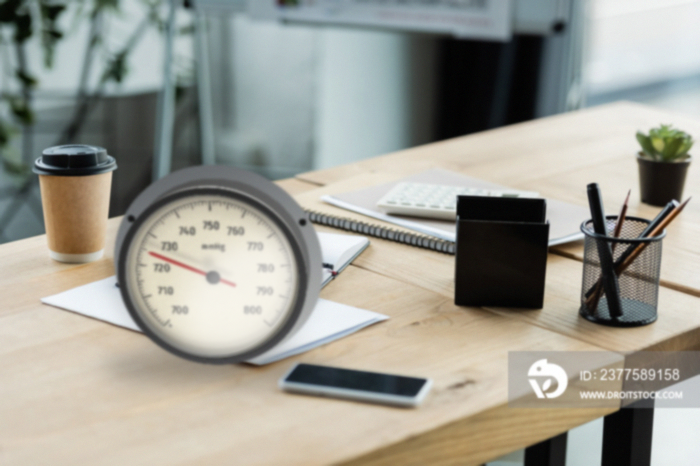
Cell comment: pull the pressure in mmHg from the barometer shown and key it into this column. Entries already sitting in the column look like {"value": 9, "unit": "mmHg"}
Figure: {"value": 725, "unit": "mmHg"}
